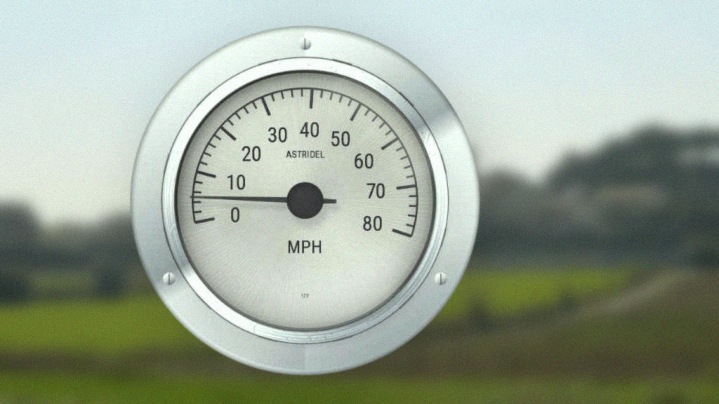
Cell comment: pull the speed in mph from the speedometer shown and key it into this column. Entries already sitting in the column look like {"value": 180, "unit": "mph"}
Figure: {"value": 5, "unit": "mph"}
